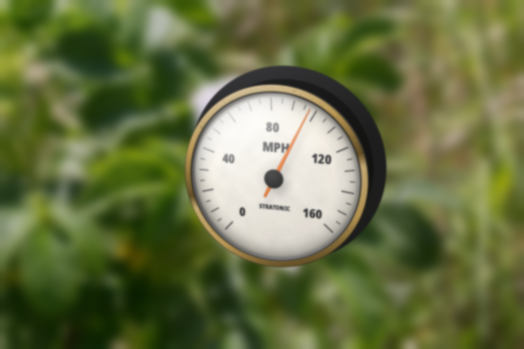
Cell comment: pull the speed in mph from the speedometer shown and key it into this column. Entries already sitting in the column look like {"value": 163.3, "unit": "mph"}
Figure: {"value": 97.5, "unit": "mph"}
